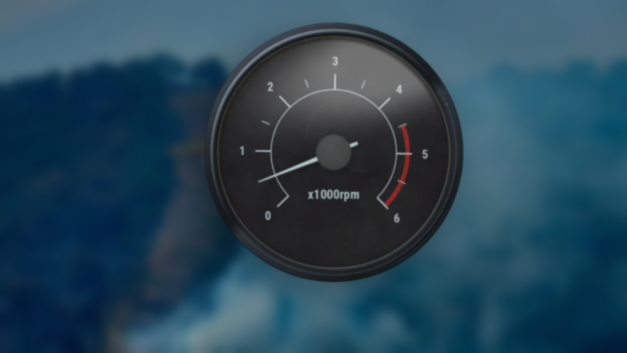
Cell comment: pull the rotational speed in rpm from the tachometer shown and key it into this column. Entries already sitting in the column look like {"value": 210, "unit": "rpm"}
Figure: {"value": 500, "unit": "rpm"}
